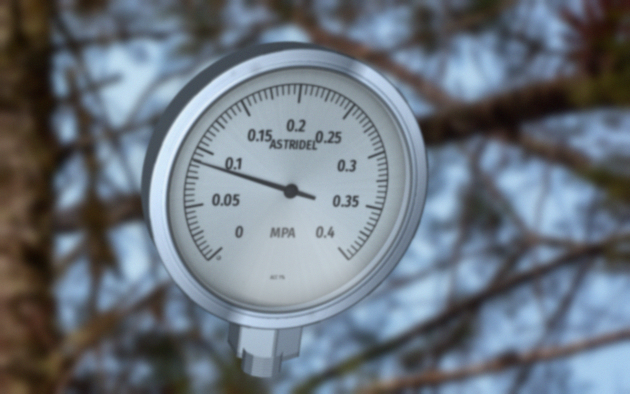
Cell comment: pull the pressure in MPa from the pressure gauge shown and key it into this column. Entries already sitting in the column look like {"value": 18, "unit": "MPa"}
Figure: {"value": 0.09, "unit": "MPa"}
